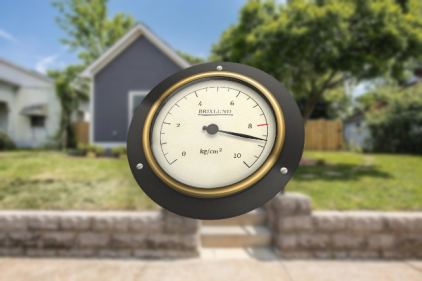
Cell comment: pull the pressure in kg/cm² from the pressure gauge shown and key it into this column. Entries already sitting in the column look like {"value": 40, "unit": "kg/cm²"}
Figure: {"value": 8.75, "unit": "kg/cm²"}
